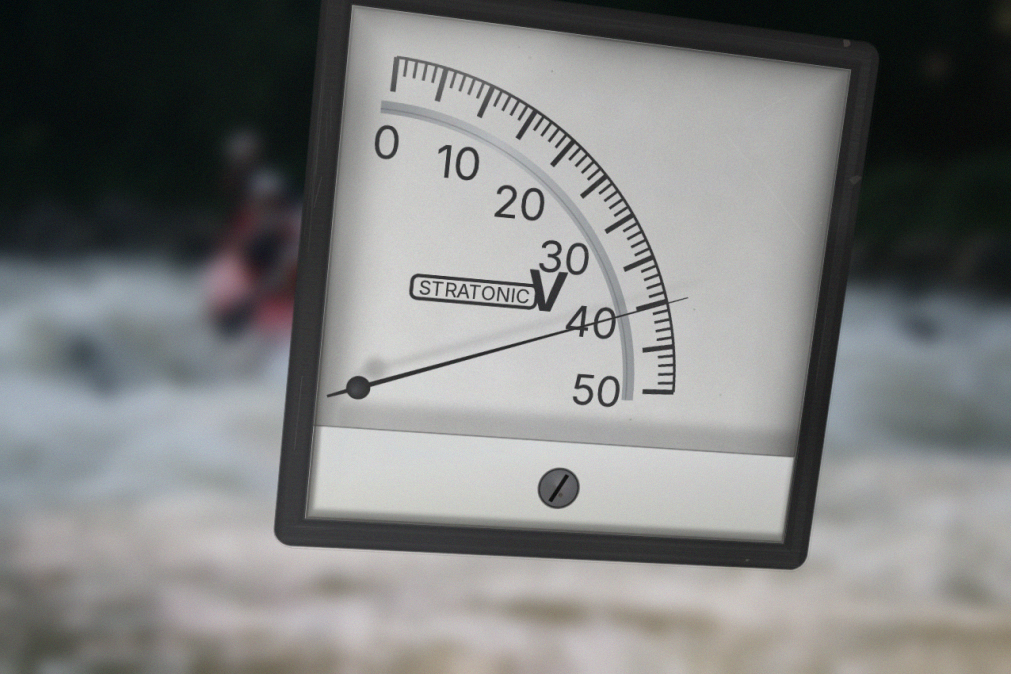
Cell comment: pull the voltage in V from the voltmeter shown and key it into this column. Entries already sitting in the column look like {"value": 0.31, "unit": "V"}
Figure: {"value": 40, "unit": "V"}
